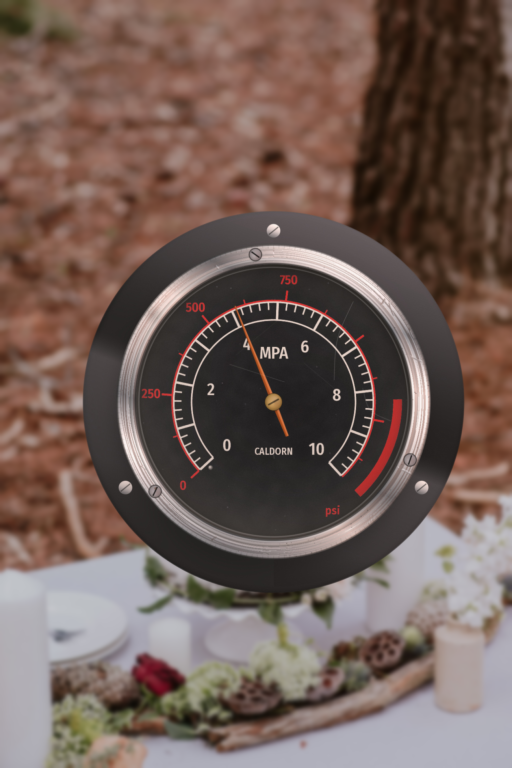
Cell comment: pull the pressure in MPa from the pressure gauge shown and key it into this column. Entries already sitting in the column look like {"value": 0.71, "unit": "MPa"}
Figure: {"value": 4.1, "unit": "MPa"}
